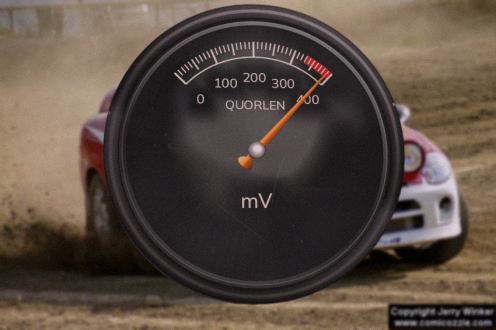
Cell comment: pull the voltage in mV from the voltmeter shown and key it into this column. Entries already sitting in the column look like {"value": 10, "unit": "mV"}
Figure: {"value": 390, "unit": "mV"}
